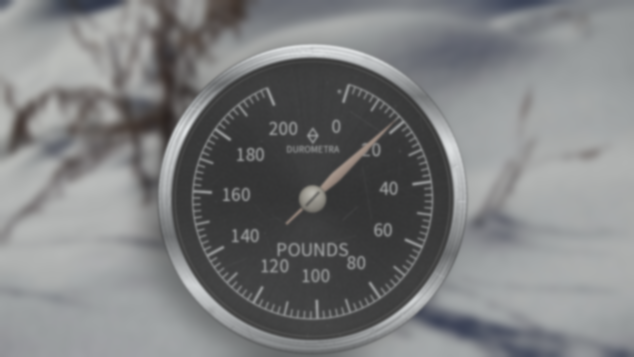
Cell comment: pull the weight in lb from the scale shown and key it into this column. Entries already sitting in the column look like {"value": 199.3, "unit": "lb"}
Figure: {"value": 18, "unit": "lb"}
